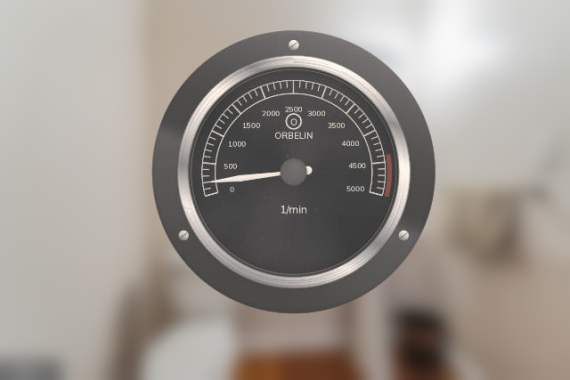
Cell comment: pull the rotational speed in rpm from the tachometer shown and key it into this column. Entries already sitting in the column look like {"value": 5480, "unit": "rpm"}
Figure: {"value": 200, "unit": "rpm"}
